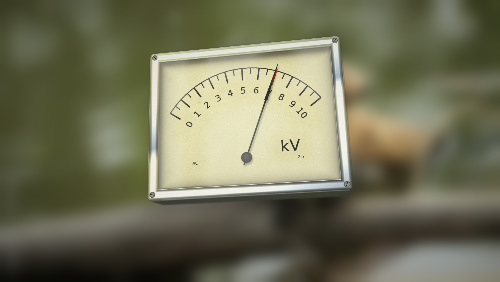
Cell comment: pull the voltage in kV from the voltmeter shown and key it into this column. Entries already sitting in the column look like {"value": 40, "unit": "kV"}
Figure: {"value": 7, "unit": "kV"}
